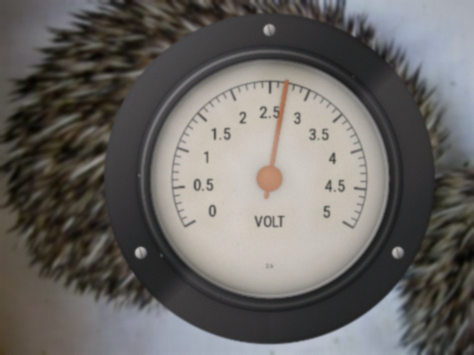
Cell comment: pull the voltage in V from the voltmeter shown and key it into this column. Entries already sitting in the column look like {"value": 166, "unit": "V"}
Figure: {"value": 2.7, "unit": "V"}
